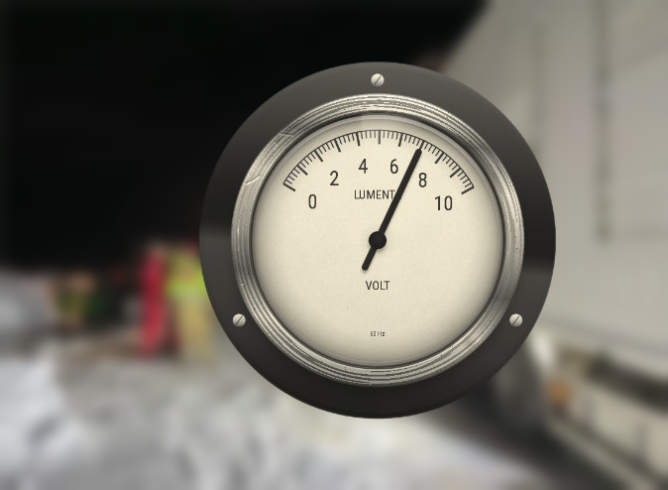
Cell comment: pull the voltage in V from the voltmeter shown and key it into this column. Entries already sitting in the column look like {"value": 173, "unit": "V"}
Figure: {"value": 7, "unit": "V"}
